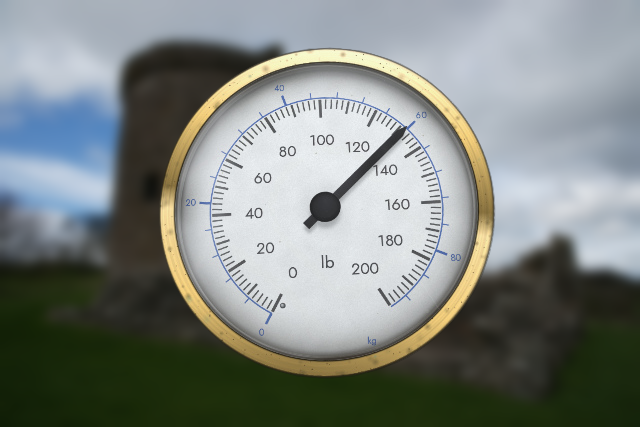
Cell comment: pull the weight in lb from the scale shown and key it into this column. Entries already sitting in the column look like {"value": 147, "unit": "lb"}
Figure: {"value": 132, "unit": "lb"}
